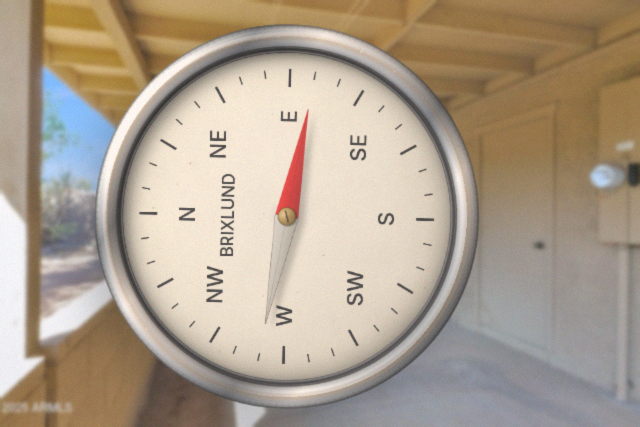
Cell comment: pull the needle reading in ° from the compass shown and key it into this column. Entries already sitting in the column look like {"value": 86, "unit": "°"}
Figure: {"value": 100, "unit": "°"}
